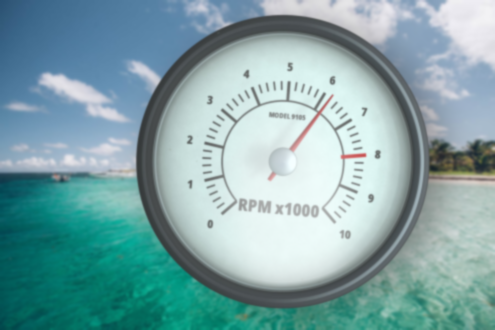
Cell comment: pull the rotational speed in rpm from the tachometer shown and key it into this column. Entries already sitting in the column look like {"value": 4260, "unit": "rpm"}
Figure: {"value": 6200, "unit": "rpm"}
